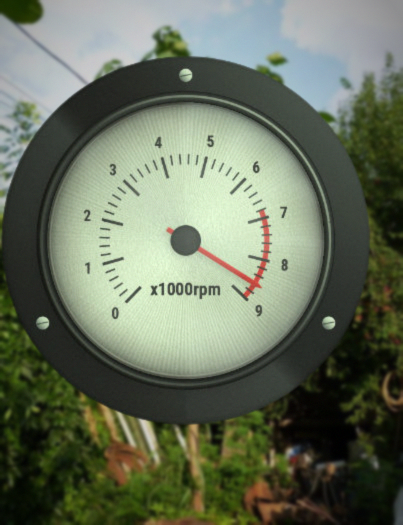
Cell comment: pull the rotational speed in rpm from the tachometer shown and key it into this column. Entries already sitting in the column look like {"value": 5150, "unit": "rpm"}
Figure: {"value": 8600, "unit": "rpm"}
